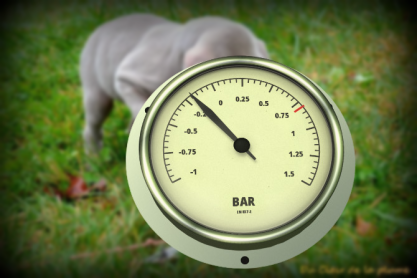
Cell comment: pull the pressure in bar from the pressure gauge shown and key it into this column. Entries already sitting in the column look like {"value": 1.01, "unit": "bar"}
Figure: {"value": -0.2, "unit": "bar"}
